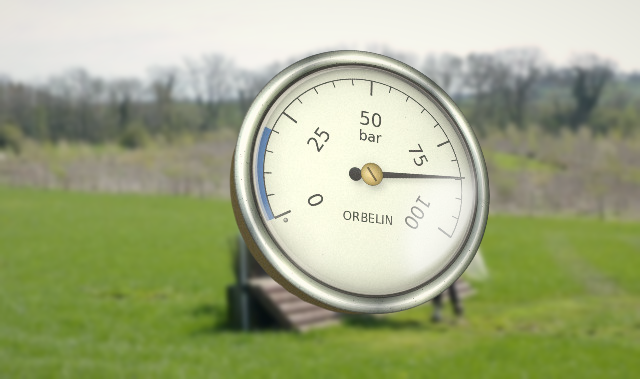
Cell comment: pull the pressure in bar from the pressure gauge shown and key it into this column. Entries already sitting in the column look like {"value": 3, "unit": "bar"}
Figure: {"value": 85, "unit": "bar"}
